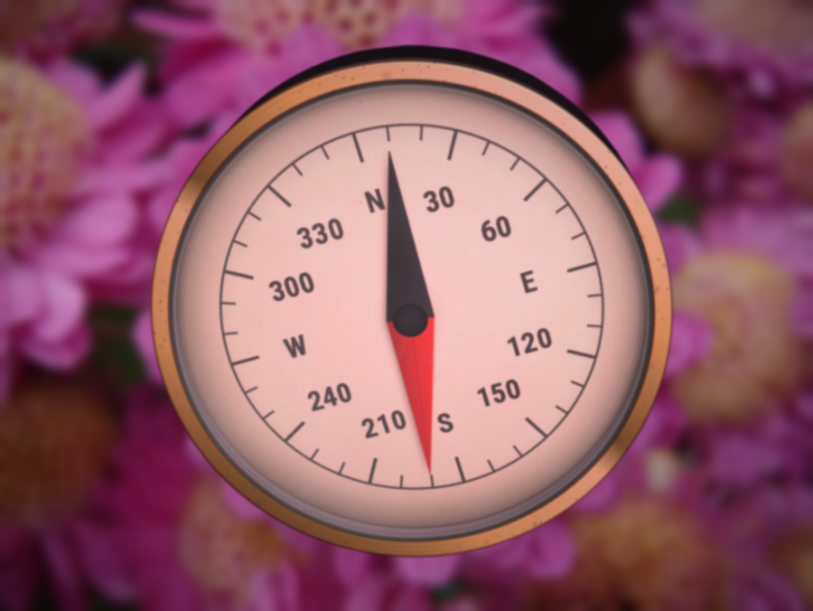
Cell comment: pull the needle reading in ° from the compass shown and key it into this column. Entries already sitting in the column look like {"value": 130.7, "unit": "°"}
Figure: {"value": 190, "unit": "°"}
